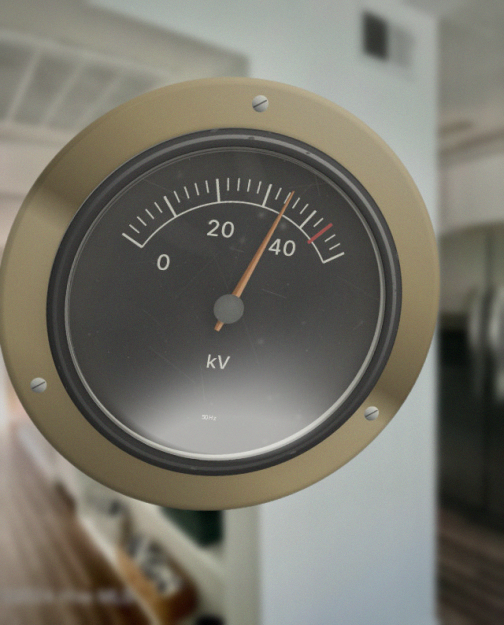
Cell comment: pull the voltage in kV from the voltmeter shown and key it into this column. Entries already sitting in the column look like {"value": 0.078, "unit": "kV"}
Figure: {"value": 34, "unit": "kV"}
